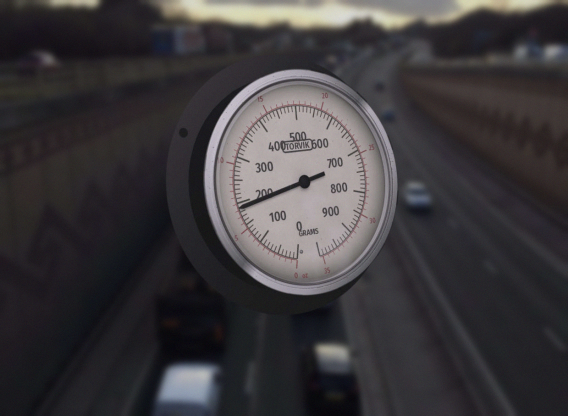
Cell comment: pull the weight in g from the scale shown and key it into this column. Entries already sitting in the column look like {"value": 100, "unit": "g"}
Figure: {"value": 190, "unit": "g"}
